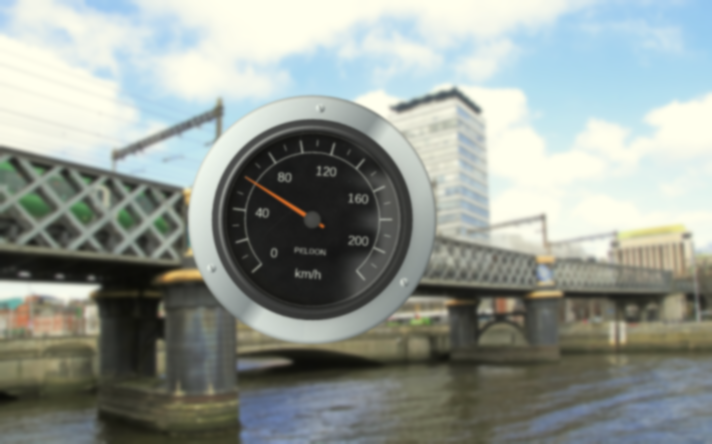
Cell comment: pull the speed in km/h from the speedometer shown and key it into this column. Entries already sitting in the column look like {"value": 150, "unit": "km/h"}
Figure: {"value": 60, "unit": "km/h"}
